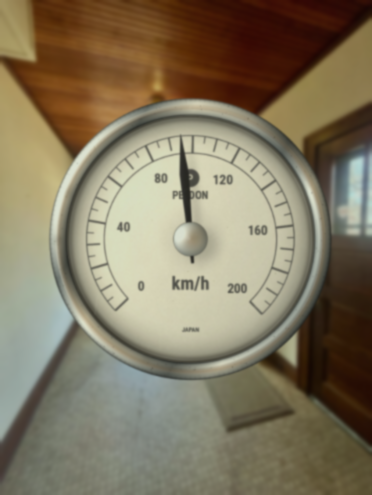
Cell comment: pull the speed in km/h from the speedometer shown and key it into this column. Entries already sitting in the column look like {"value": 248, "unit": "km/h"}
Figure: {"value": 95, "unit": "km/h"}
